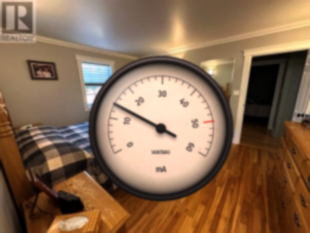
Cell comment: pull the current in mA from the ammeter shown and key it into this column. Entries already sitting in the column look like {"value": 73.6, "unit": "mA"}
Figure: {"value": 14, "unit": "mA"}
